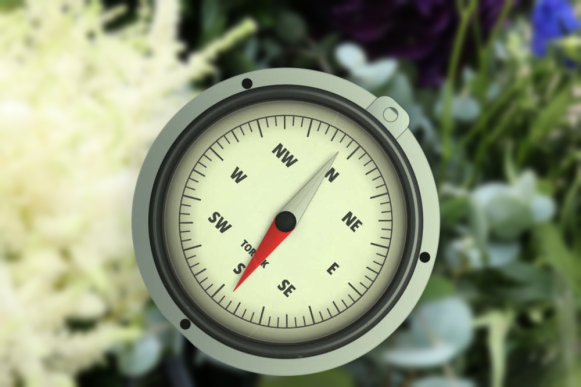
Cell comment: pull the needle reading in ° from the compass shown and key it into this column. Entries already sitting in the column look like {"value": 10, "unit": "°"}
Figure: {"value": 172.5, "unit": "°"}
